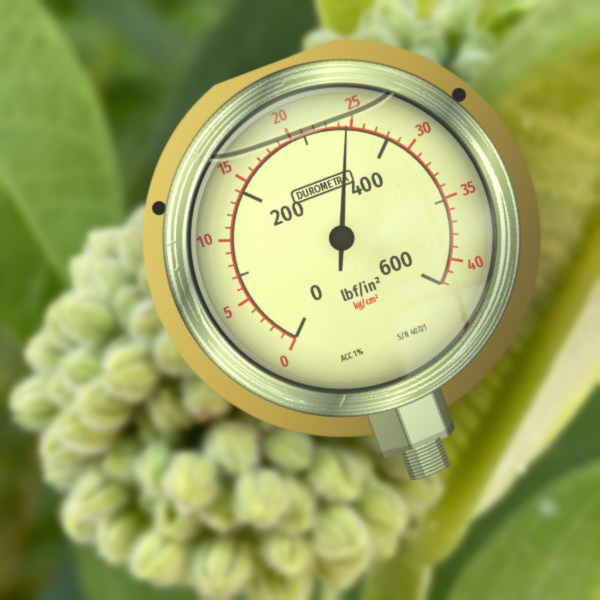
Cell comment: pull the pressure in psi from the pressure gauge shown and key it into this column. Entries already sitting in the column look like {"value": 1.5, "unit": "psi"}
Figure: {"value": 350, "unit": "psi"}
